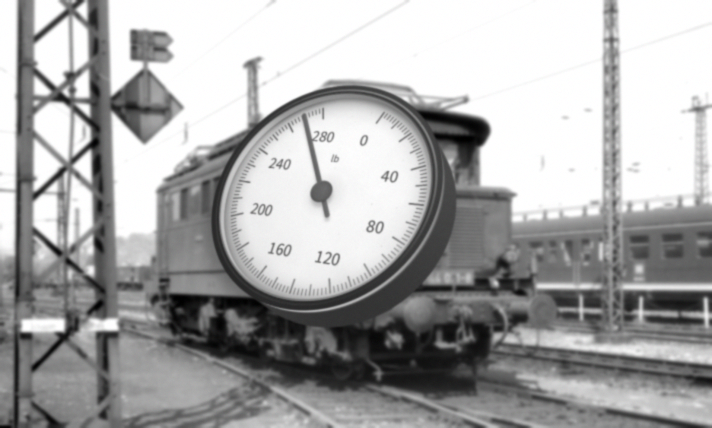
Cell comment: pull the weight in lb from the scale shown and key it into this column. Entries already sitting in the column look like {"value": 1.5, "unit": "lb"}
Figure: {"value": 270, "unit": "lb"}
